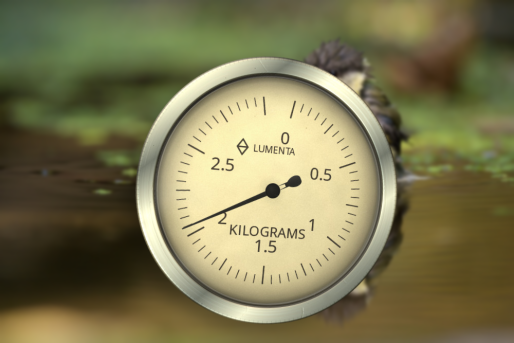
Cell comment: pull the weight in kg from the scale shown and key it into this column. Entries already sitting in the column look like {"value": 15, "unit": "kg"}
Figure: {"value": 2.05, "unit": "kg"}
